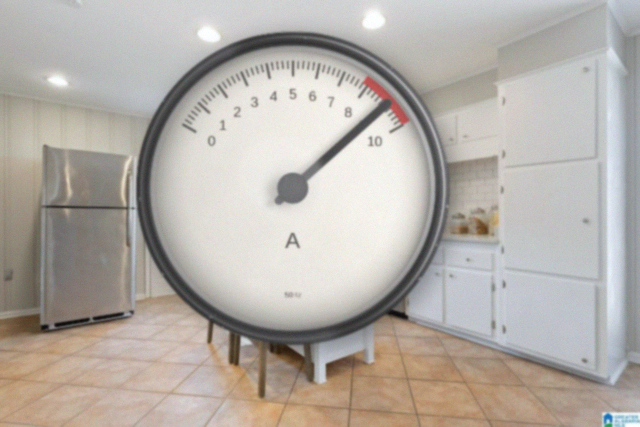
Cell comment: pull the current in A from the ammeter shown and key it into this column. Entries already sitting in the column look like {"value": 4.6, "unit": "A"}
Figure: {"value": 9, "unit": "A"}
